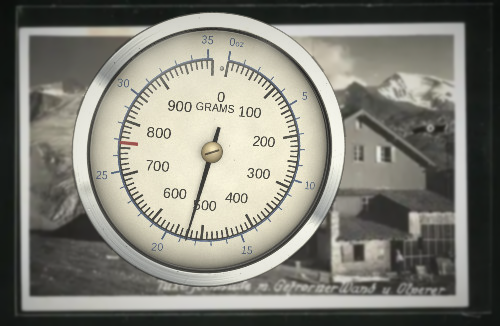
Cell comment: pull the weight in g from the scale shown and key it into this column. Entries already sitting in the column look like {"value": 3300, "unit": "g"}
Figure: {"value": 530, "unit": "g"}
